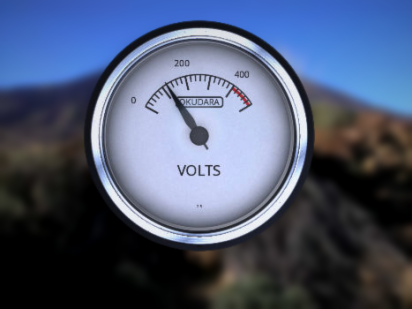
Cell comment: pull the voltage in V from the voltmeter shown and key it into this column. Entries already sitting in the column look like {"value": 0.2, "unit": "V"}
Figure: {"value": 120, "unit": "V"}
